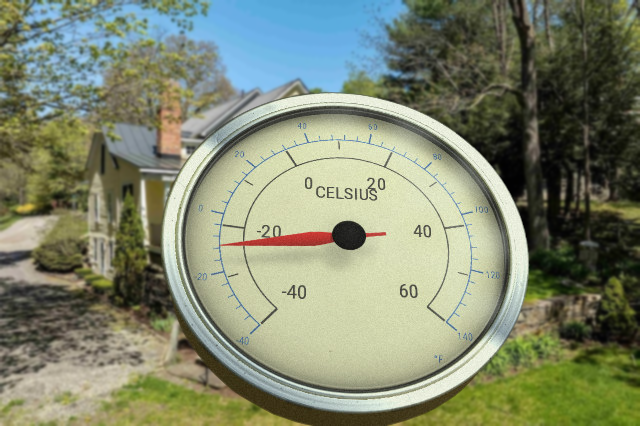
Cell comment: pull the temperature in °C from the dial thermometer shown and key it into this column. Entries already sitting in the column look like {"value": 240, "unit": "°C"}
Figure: {"value": -25, "unit": "°C"}
